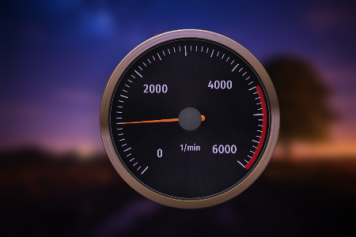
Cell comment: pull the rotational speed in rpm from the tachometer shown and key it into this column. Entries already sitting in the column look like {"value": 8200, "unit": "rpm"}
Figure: {"value": 1000, "unit": "rpm"}
